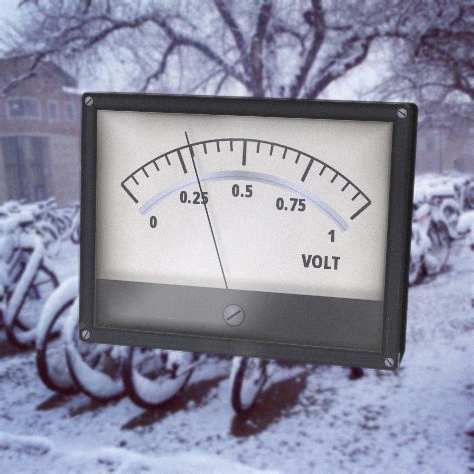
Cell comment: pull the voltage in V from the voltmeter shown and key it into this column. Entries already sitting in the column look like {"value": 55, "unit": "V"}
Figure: {"value": 0.3, "unit": "V"}
